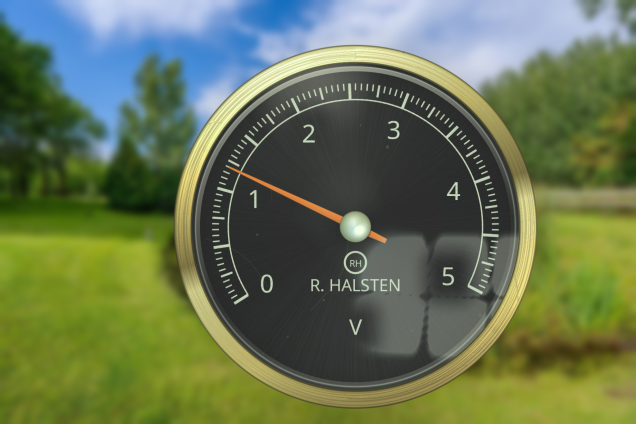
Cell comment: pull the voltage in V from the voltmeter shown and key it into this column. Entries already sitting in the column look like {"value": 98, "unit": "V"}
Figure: {"value": 1.2, "unit": "V"}
